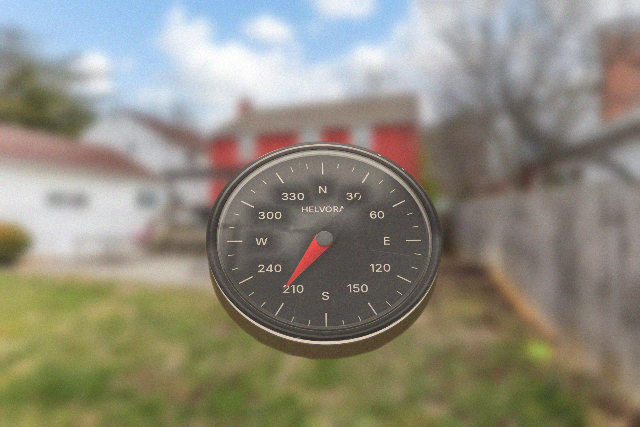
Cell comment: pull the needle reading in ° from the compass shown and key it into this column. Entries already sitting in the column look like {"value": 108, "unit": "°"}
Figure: {"value": 215, "unit": "°"}
